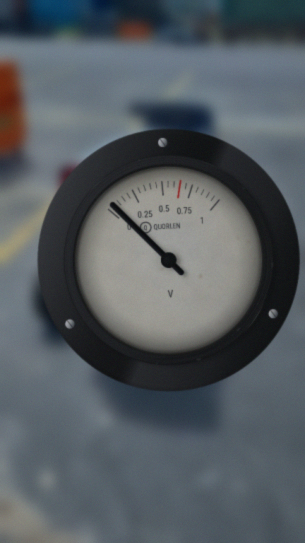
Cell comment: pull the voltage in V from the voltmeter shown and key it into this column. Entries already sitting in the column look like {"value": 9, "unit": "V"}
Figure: {"value": 0.05, "unit": "V"}
